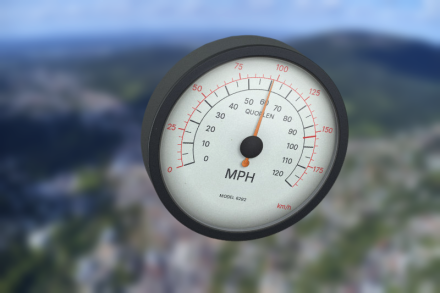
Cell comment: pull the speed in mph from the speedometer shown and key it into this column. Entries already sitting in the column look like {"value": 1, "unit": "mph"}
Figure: {"value": 60, "unit": "mph"}
